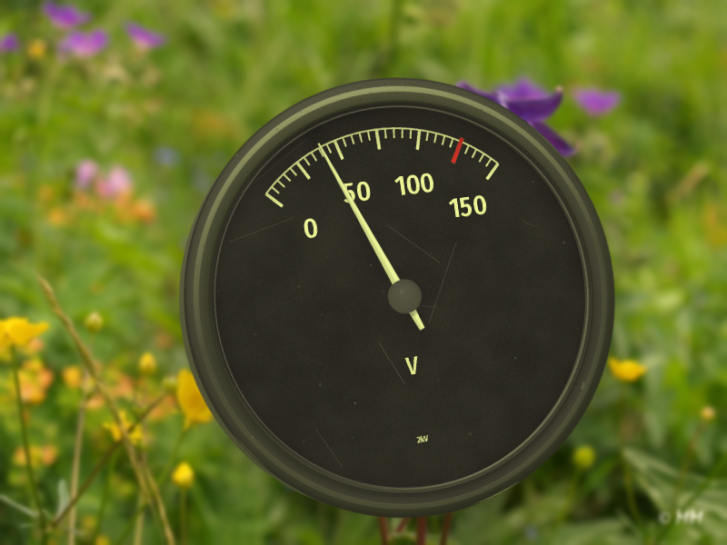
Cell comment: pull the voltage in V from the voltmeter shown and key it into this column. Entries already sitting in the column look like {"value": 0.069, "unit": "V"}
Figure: {"value": 40, "unit": "V"}
